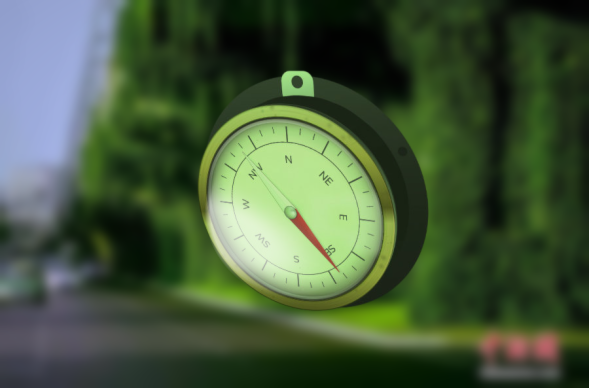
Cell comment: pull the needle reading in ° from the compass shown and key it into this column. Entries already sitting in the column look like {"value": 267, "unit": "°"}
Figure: {"value": 140, "unit": "°"}
